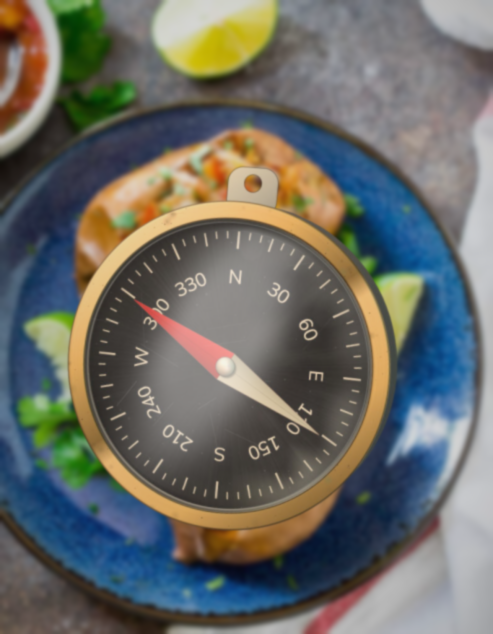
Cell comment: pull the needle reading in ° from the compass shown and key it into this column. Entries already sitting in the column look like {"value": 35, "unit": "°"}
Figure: {"value": 300, "unit": "°"}
